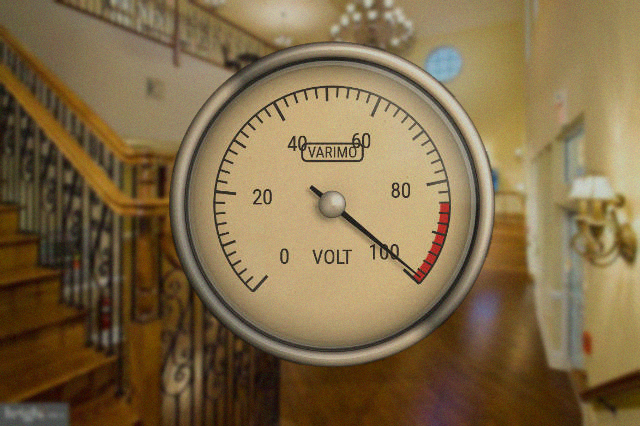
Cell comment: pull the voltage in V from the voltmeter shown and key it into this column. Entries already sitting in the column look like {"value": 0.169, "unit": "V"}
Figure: {"value": 99, "unit": "V"}
